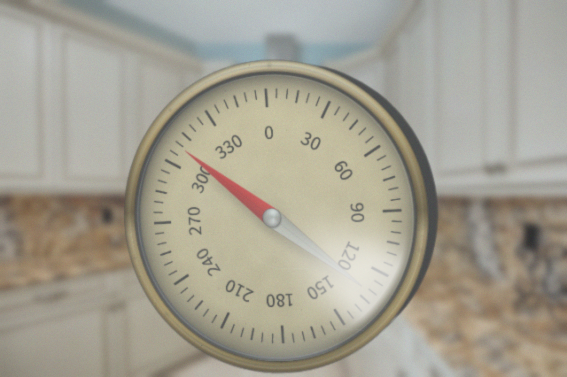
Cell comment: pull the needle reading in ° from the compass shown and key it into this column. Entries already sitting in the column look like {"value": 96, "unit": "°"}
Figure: {"value": 310, "unit": "°"}
